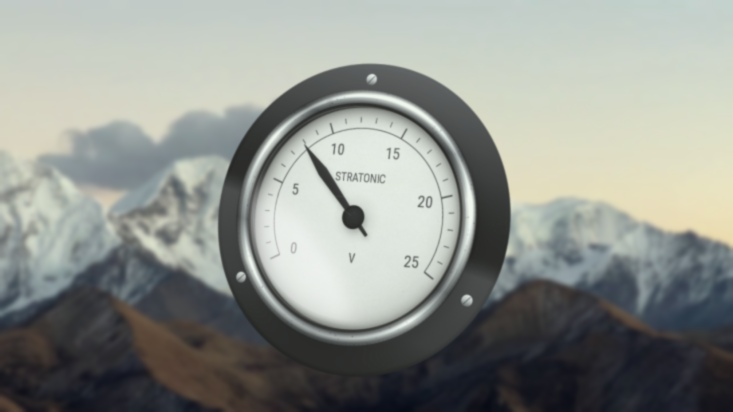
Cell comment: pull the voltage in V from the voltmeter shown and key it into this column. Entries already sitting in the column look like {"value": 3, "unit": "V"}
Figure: {"value": 8, "unit": "V"}
